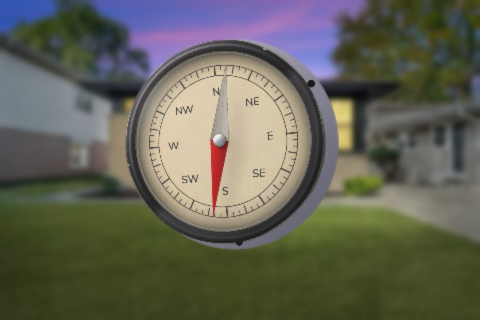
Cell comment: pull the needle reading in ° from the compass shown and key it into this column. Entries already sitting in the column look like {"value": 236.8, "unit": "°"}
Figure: {"value": 190, "unit": "°"}
